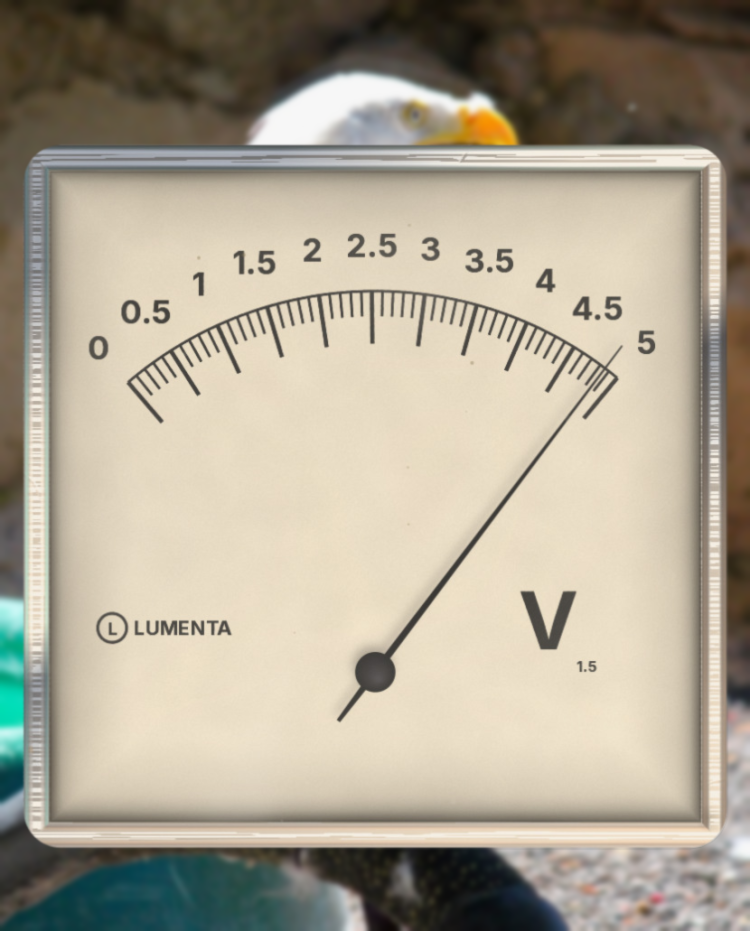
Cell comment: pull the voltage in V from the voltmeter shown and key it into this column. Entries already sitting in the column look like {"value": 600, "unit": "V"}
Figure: {"value": 4.85, "unit": "V"}
